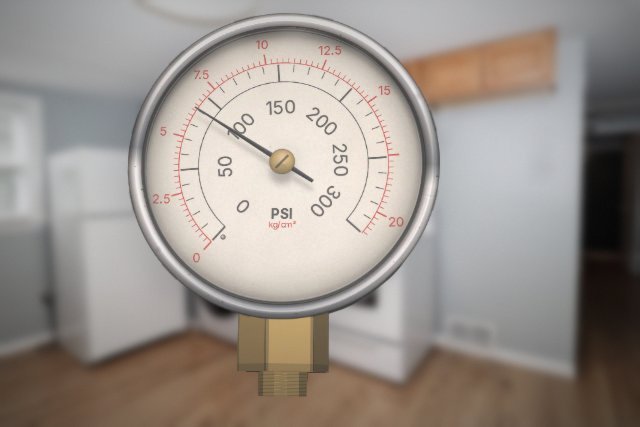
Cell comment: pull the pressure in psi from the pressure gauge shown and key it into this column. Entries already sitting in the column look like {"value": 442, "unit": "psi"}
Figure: {"value": 90, "unit": "psi"}
